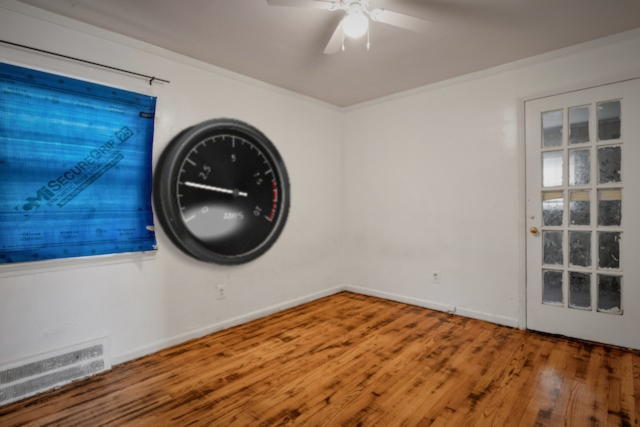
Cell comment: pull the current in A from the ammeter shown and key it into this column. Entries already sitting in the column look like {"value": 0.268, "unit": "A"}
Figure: {"value": 1.5, "unit": "A"}
